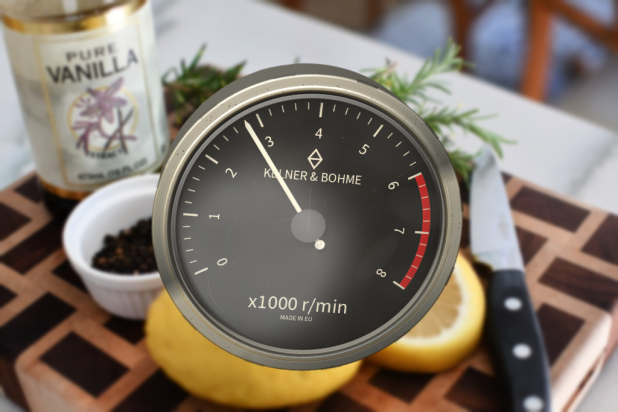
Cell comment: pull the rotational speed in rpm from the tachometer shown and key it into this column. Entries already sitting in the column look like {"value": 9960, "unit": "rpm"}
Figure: {"value": 2800, "unit": "rpm"}
